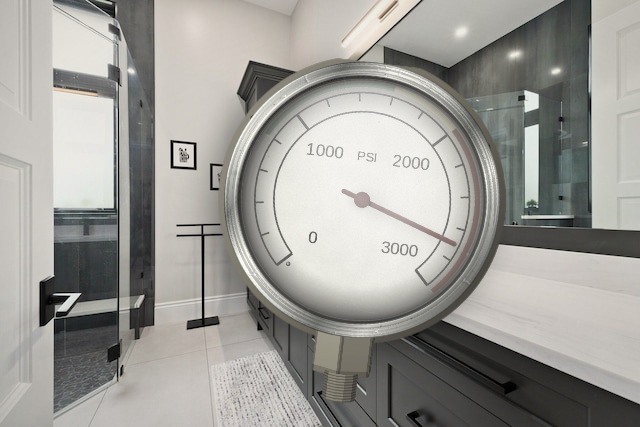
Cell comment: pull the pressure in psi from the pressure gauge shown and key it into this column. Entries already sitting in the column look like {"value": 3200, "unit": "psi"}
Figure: {"value": 2700, "unit": "psi"}
